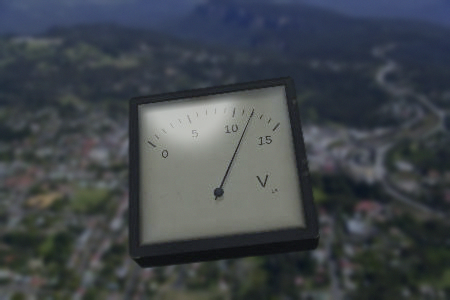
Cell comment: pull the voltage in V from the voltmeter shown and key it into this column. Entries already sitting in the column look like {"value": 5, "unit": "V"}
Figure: {"value": 12, "unit": "V"}
